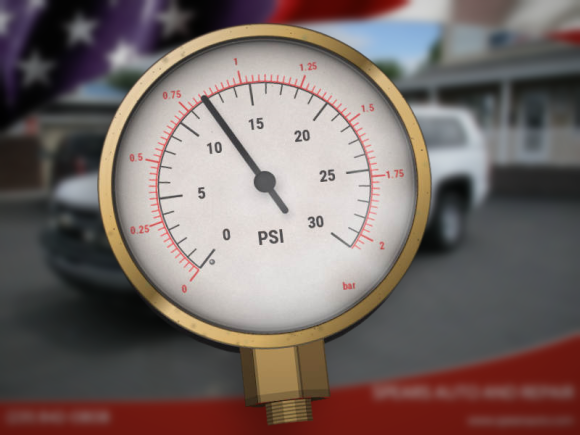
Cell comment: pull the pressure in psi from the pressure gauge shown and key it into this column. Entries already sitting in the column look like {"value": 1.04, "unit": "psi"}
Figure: {"value": 12, "unit": "psi"}
